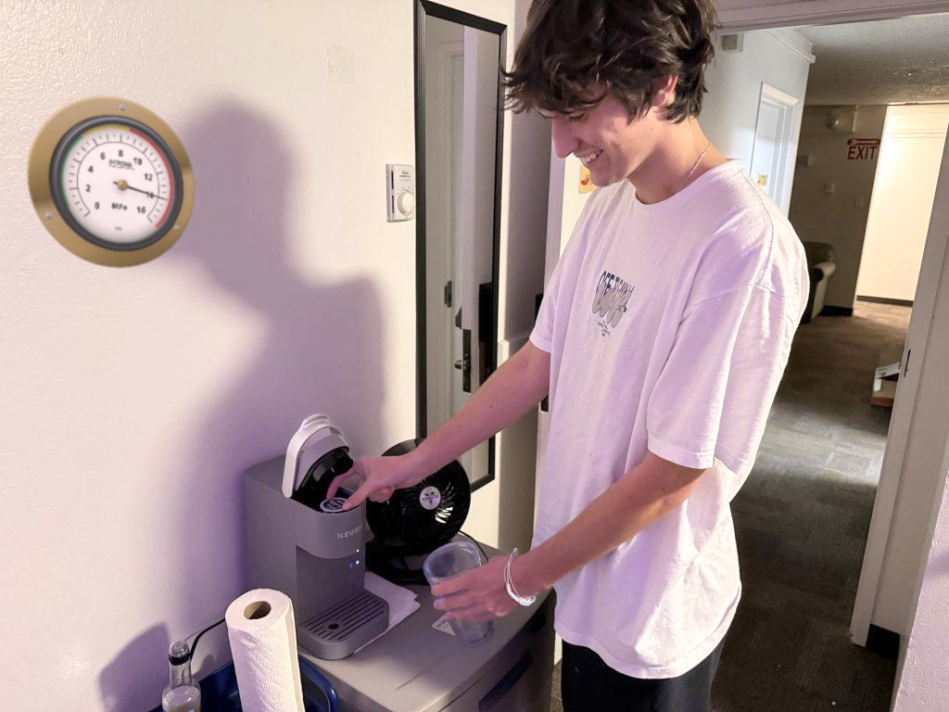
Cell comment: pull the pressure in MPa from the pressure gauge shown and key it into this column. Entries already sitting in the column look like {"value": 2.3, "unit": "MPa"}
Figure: {"value": 14, "unit": "MPa"}
